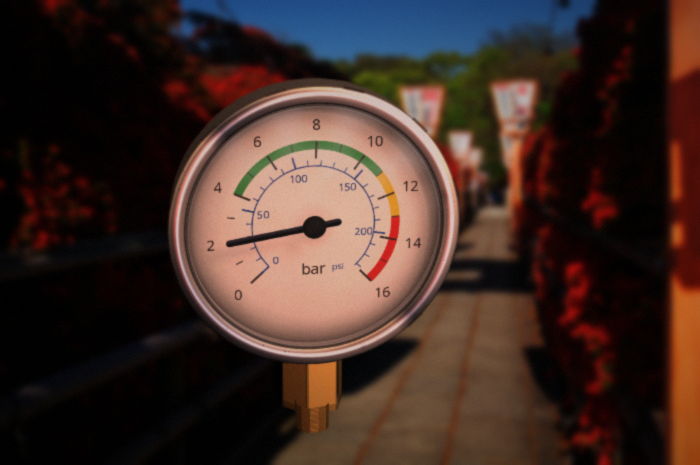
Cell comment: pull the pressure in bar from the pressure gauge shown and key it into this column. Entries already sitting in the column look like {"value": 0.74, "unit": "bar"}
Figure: {"value": 2, "unit": "bar"}
